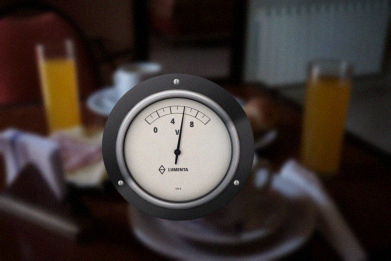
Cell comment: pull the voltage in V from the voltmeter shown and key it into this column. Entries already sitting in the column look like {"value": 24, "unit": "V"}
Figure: {"value": 6, "unit": "V"}
